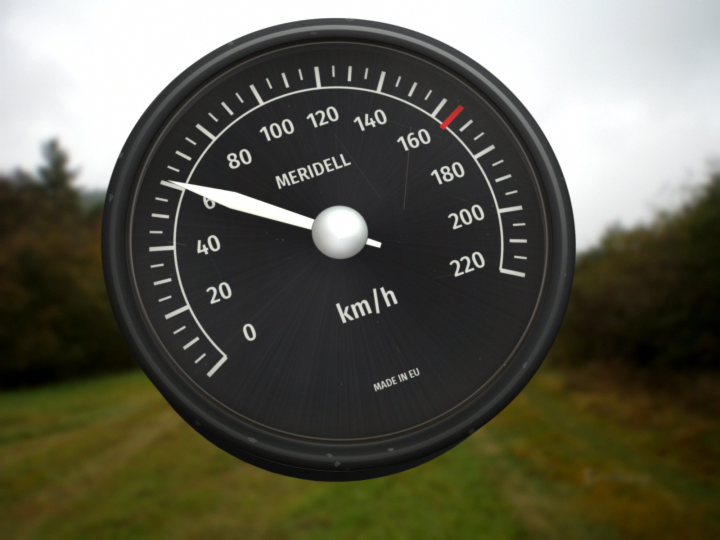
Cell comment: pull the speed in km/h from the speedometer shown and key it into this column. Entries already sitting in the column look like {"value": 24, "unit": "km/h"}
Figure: {"value": 60, "unit": "km/h"}
